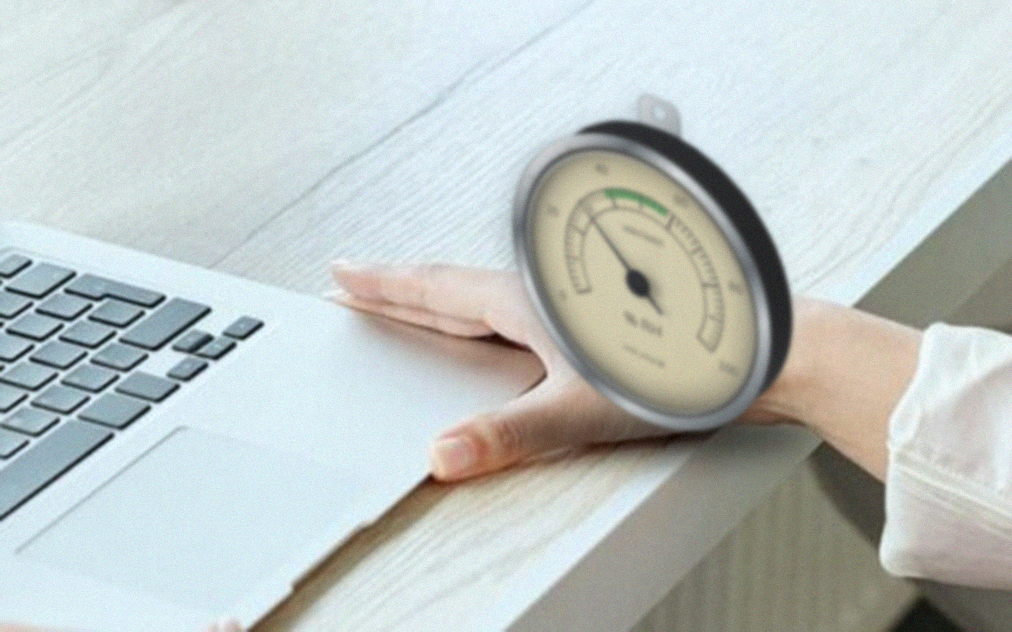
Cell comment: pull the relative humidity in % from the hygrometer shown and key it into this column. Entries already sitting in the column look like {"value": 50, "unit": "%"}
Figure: {"value": 30, "unit": "%"}
